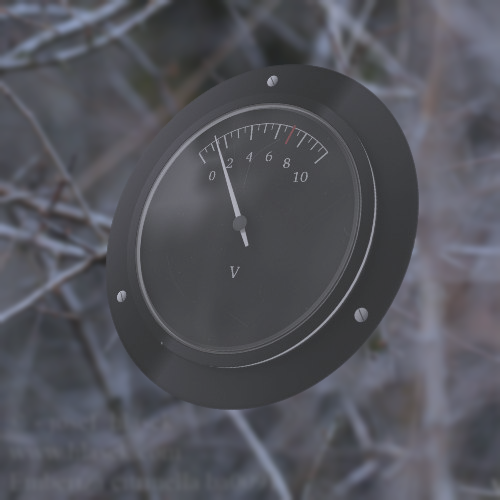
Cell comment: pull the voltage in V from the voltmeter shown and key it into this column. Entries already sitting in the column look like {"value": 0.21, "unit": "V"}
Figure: {"value": 1.5, "unit": "V"}
